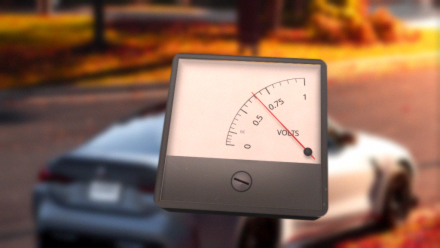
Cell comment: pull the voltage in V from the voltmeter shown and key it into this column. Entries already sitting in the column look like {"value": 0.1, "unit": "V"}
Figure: {"value": 0.65, "unit": "V"}
